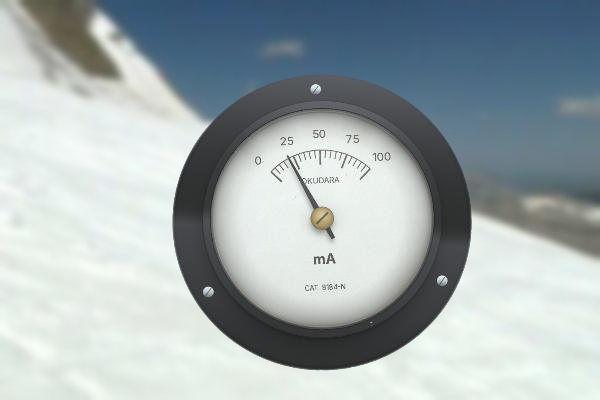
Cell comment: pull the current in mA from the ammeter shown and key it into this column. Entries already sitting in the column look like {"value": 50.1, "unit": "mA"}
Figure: {"value": 20, "unit": "mA"}
